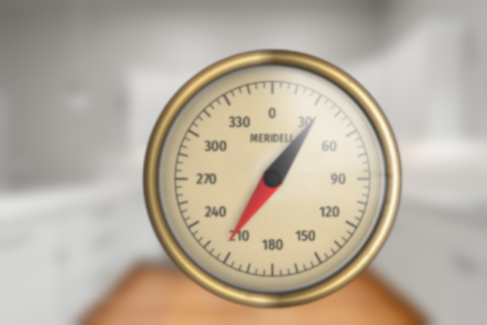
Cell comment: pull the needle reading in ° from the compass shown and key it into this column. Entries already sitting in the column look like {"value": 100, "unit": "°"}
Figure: {"value": 215, "unit": "°"}
